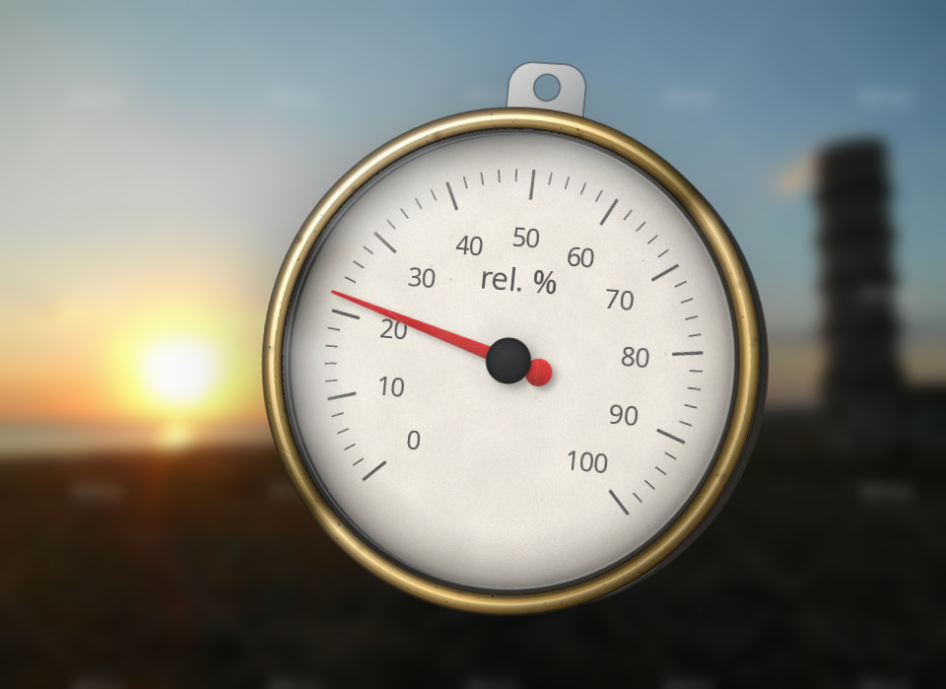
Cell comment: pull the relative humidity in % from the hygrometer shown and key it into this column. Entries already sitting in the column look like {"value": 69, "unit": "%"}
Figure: {"value": 22, "unit": "%"}
